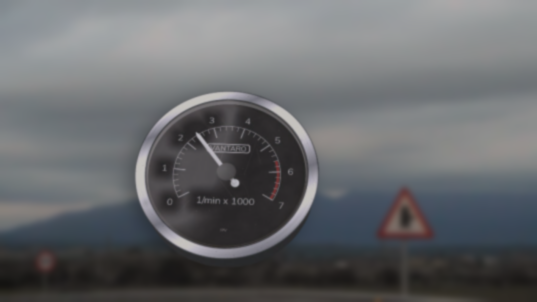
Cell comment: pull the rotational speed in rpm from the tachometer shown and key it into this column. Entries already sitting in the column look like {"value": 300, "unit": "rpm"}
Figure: {"value": 2400, "unit": "rpm"}
